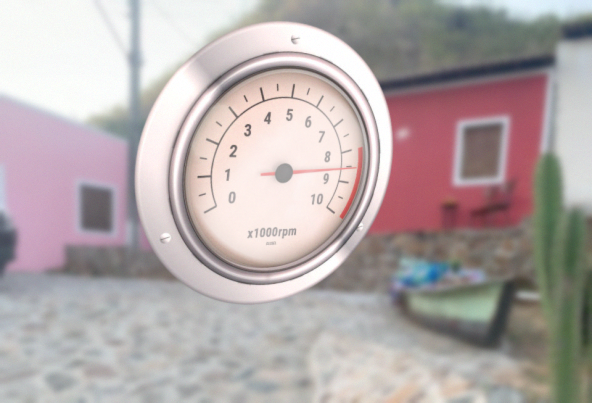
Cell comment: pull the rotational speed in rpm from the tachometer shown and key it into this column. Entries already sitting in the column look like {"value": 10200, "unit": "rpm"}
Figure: {"value": 8500, "unit": "rpm"}
